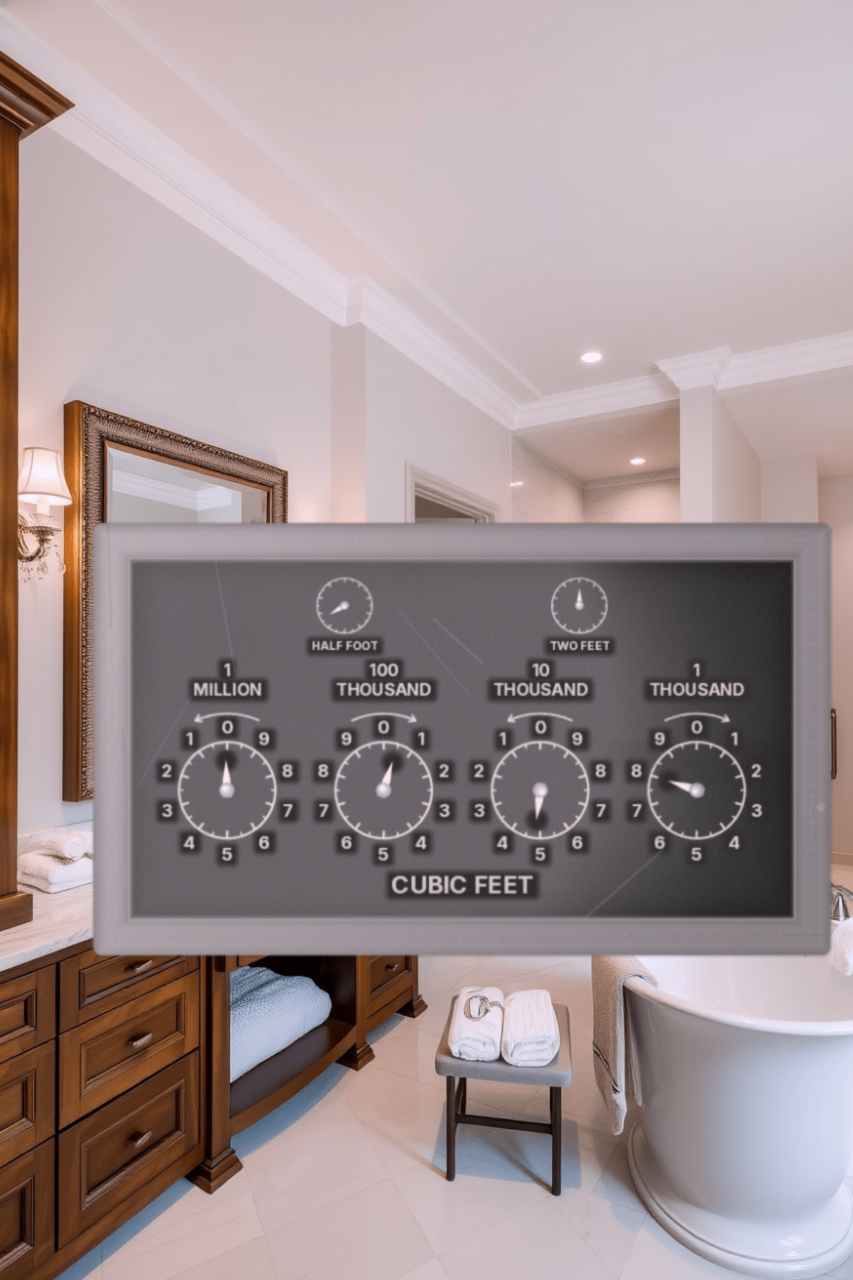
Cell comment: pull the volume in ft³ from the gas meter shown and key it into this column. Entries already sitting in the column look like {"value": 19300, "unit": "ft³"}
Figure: {"value": 4800, "unit": "ft³"}
